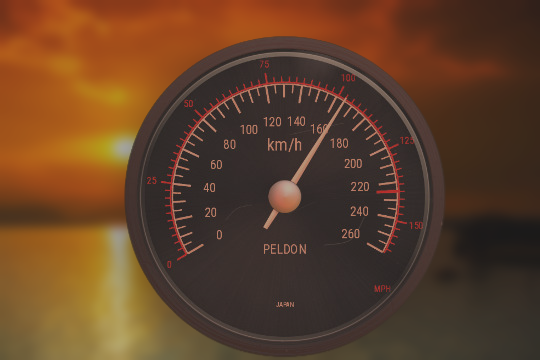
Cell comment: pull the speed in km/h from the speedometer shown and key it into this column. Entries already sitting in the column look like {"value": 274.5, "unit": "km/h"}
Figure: {"value": 165, "unit": "km/h"}
